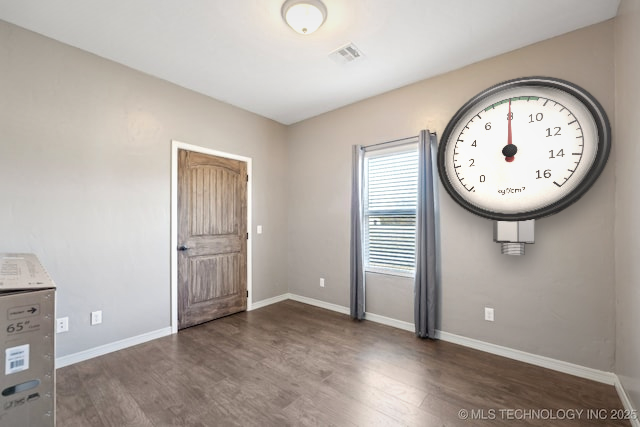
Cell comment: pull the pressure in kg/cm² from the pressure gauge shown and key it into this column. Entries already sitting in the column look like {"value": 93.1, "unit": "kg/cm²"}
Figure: {"value": 8, "unit": "kg/cm²"}
